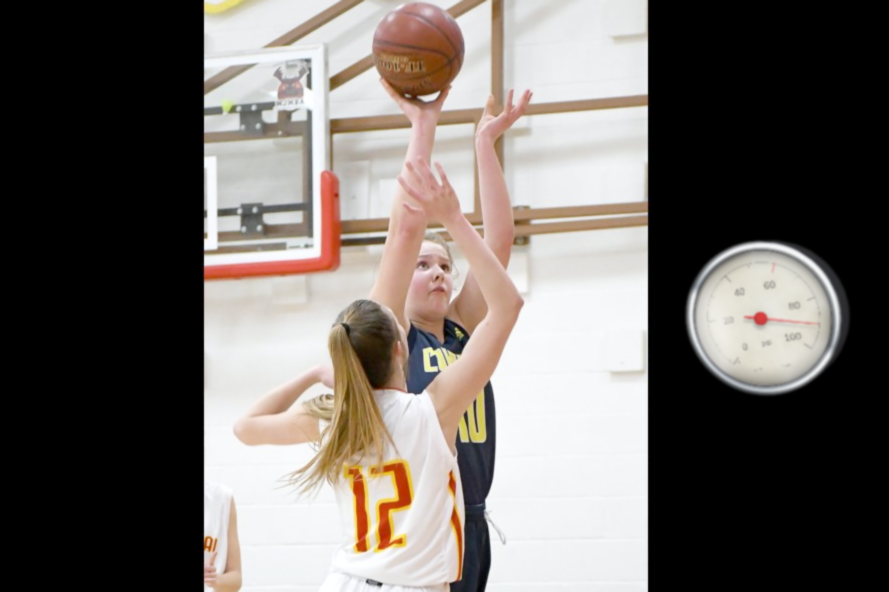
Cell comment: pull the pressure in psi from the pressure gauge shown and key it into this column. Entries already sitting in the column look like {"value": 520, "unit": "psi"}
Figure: {"value": 90, "unit": "psi"}
